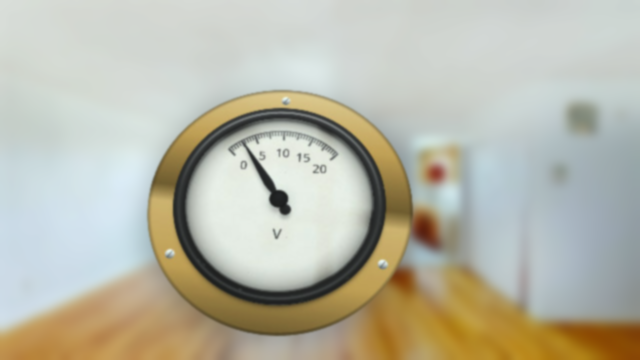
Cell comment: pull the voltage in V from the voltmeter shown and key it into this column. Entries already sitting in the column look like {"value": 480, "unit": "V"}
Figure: {"value": 2.5, "unit": "V"}
